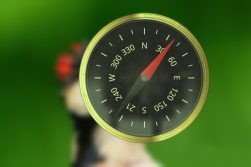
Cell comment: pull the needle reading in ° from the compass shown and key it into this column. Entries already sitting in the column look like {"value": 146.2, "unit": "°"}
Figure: {"value": 37.5, "unit": "°"}
